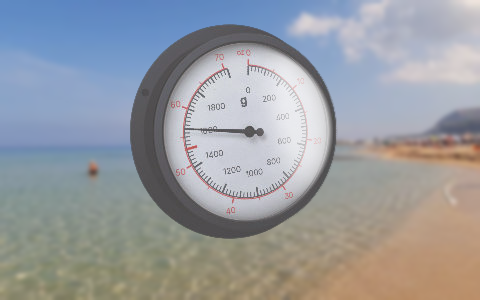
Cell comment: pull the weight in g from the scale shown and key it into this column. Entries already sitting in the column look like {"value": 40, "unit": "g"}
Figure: {"value": 1600, "unit": "g"}
